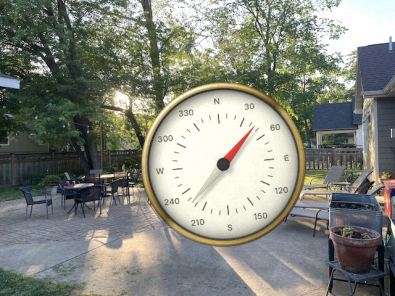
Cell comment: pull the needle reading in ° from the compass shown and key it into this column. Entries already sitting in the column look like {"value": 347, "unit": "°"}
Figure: {"value": 45, "unit": "°"}
